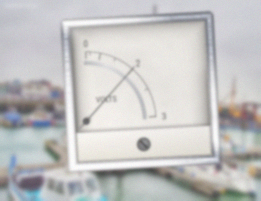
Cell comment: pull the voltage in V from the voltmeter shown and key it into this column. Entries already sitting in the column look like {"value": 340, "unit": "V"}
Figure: {"value": 2, "unit": "V"}
